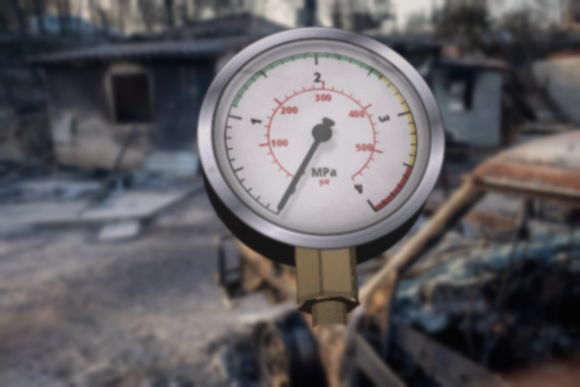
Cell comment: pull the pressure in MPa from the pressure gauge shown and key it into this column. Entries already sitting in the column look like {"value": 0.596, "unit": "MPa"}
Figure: {"value": 0, "unit": "MPa"}
